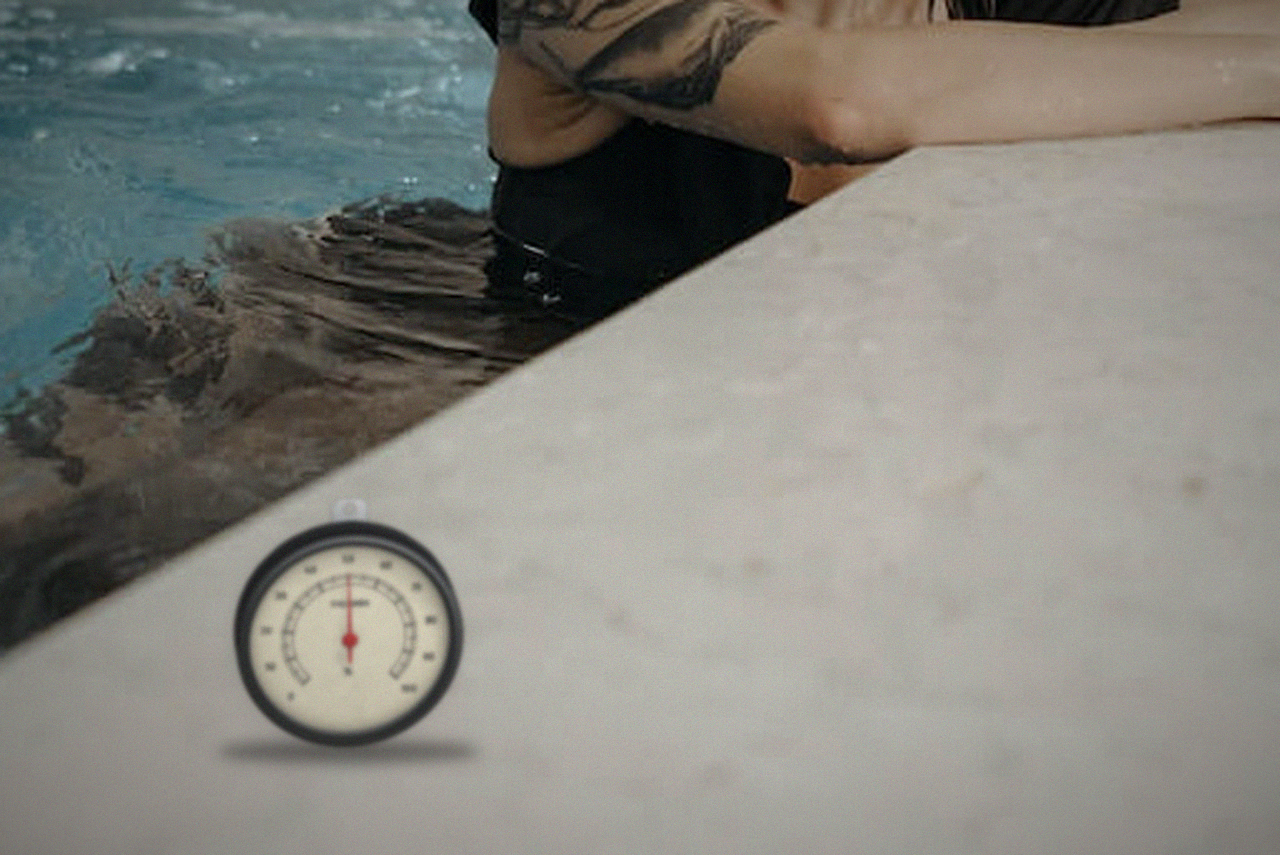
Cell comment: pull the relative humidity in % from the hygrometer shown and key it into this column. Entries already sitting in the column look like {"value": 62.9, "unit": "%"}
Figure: {"value": 50, "unit": "%"}
